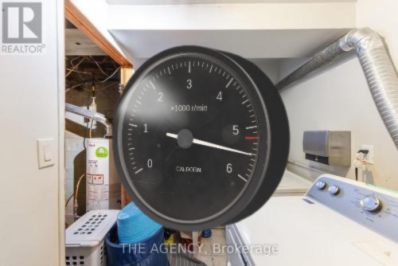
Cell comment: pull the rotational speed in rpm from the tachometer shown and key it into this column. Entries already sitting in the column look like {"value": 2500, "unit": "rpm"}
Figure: {"value": 5500, "unit": "rpm"}
